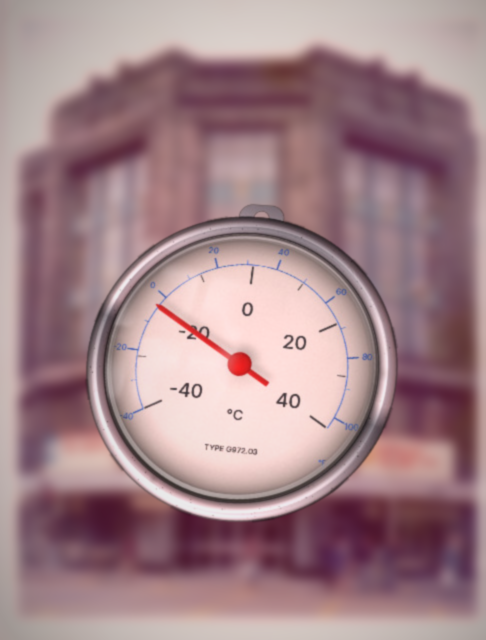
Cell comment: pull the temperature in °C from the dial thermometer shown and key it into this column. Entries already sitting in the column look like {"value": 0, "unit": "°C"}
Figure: {"value": -20, "unit": "°C"}
